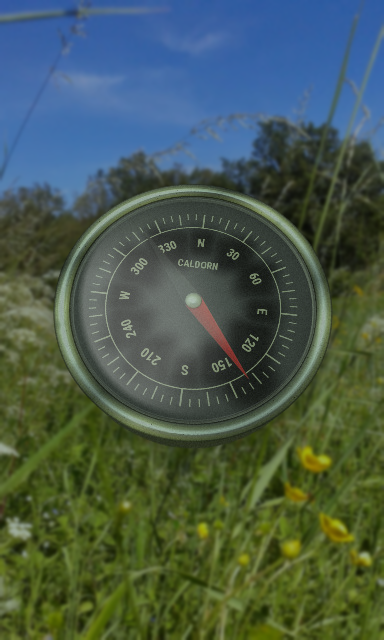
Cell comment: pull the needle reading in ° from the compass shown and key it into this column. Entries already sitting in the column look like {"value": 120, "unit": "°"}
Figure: {"value": 140, "unit": "°"}
